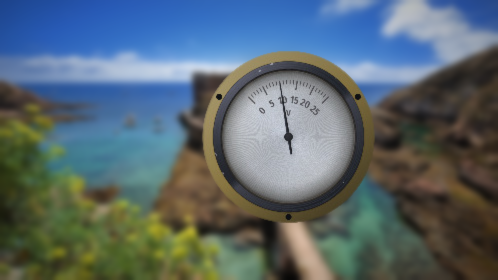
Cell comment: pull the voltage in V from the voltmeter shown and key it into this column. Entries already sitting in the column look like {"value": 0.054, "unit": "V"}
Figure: {"value": 10, "unit": "V"}
